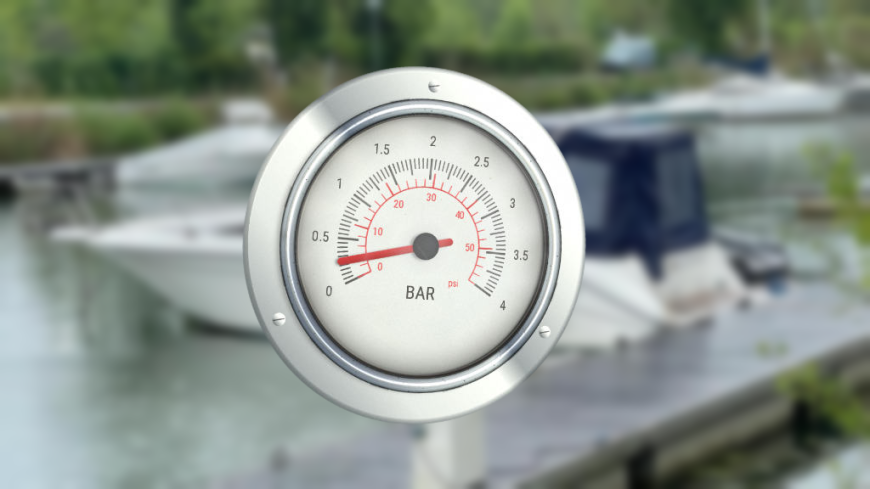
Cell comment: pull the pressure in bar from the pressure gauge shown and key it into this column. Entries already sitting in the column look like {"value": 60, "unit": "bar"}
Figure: {"value": 0.25, "unit": "bar"}
